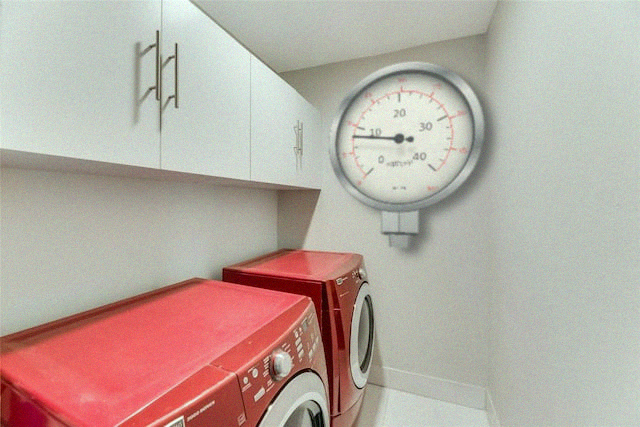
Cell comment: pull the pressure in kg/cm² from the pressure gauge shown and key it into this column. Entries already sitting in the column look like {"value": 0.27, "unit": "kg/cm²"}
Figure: {"value": 8, "unit": "kg/cm²"}
